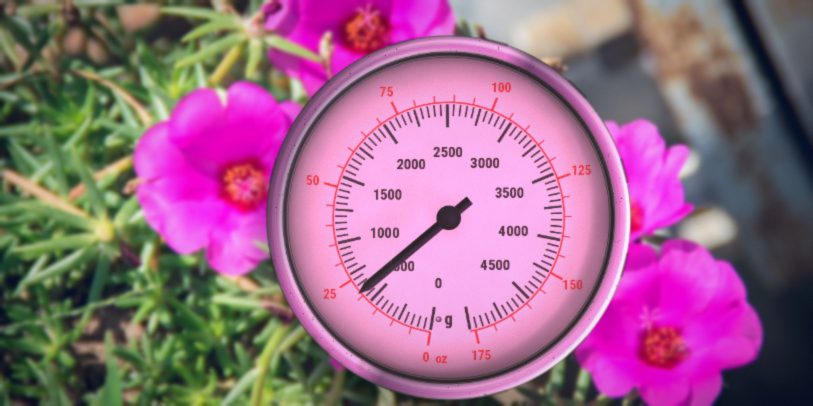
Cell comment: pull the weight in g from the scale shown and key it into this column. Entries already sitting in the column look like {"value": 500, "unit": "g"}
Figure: {"value": 600, "unit": "g"}
